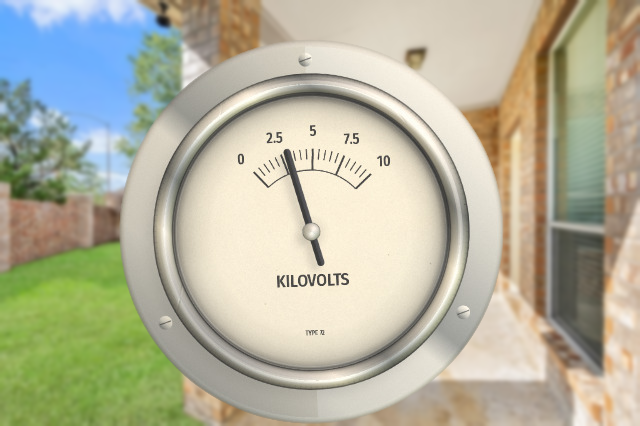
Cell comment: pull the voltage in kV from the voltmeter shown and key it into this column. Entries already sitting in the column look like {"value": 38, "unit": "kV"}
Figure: {"value": 3, "unit": "kV"}
